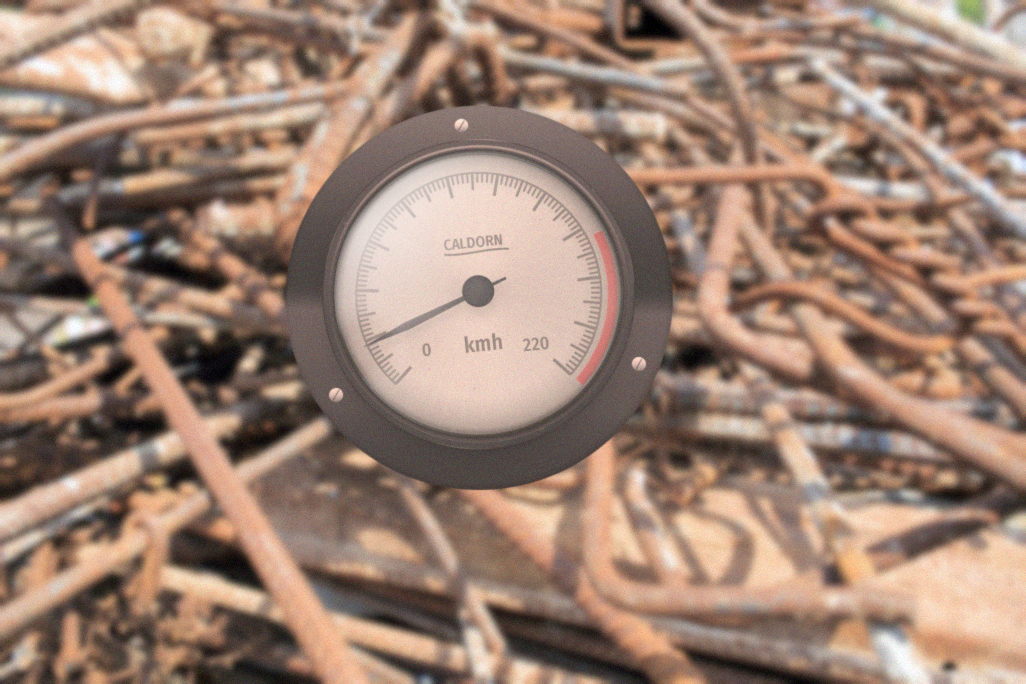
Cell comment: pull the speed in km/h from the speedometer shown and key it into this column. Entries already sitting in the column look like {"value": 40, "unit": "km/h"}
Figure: {"value": 18, "unit": "km/h"}
